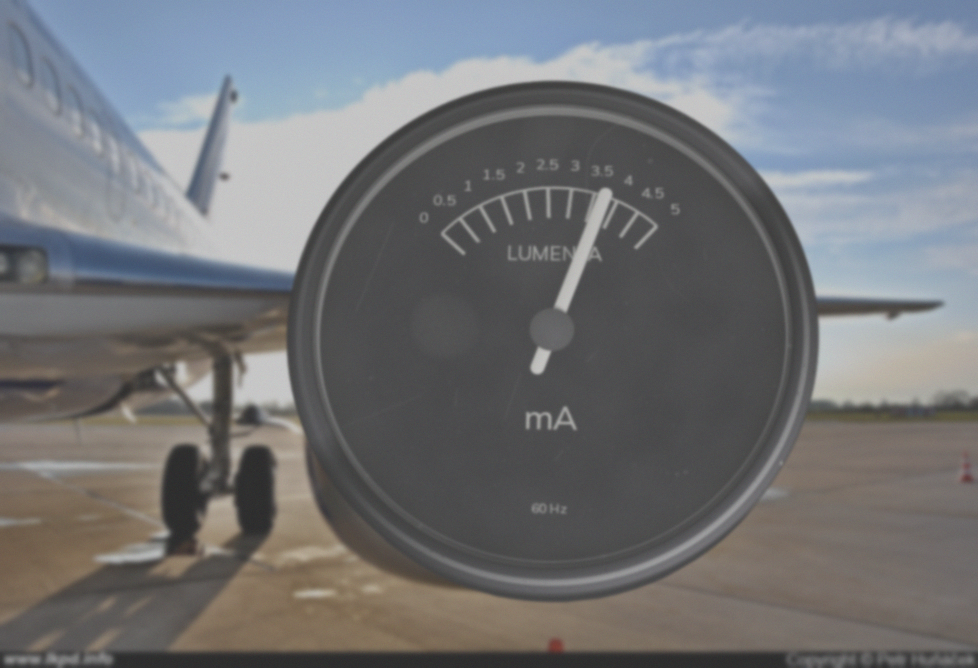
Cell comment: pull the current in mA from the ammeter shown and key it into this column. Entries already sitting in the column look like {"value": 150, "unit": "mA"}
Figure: {"value": 3.75, "unit": "mA"}
